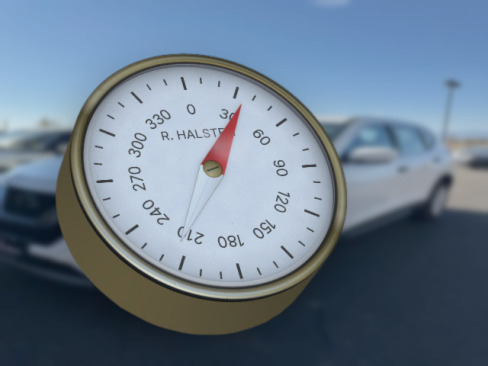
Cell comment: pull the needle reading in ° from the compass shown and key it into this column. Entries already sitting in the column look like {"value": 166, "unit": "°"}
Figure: {"value": 35, "unit": "°"}
